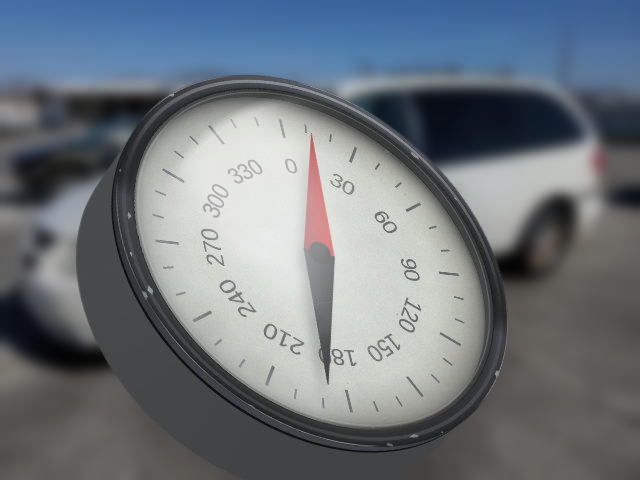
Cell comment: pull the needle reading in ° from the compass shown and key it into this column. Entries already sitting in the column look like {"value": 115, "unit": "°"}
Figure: {"value": 10, "unit": "°"}
